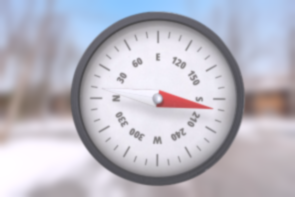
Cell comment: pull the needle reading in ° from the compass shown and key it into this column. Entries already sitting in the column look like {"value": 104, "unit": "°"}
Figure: {"value": 190, "unit": "°"}
